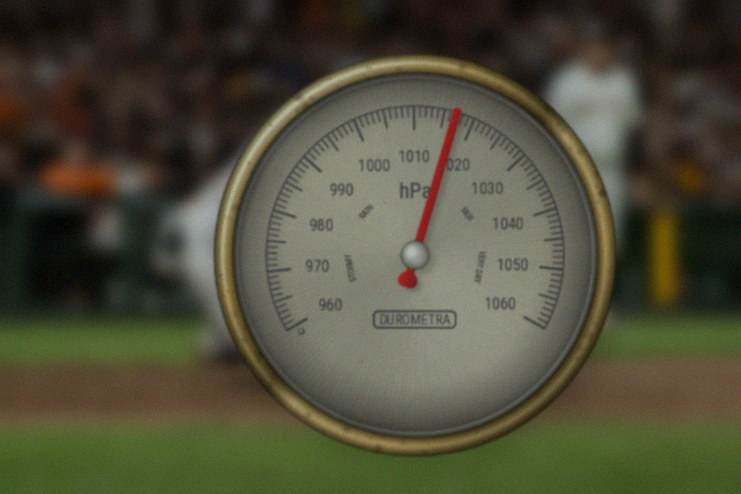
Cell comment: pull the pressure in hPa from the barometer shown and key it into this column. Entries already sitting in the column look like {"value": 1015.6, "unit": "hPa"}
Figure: {"value": 1017, "unit": "hPa"}
